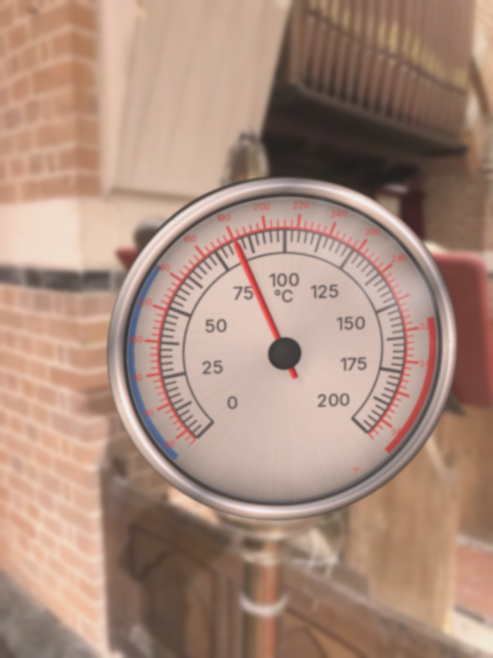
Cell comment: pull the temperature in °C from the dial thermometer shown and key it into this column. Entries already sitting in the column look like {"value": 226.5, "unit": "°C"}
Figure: {"value": 82.5, "unit": "°C"}
